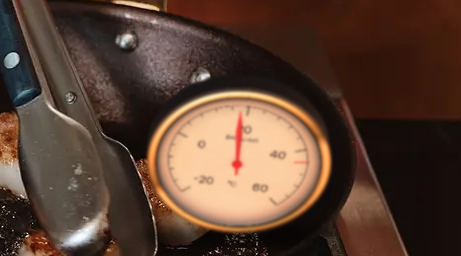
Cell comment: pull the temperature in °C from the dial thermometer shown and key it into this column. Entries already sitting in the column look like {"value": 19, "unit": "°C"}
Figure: {"value": 18, "unit": "°C"}
